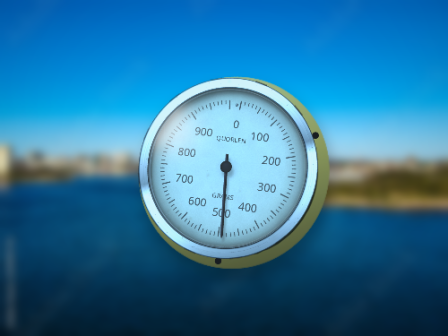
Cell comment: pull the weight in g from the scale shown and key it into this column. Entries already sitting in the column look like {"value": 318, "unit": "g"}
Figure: {"value": 490, "unit": "g"}
